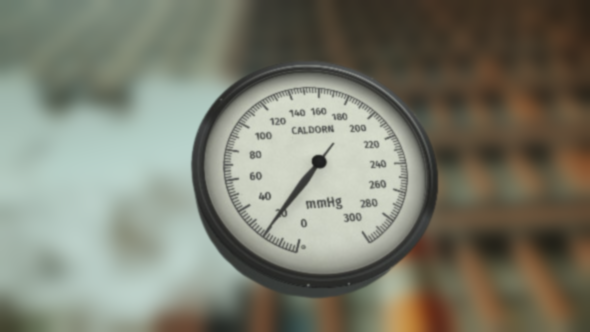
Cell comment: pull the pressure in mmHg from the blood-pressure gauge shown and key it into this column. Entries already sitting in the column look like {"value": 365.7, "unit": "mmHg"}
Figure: {"value": 20, "unit": "mmHg"}
